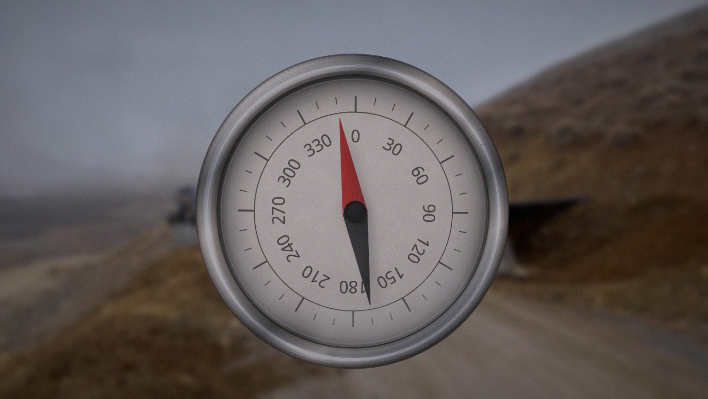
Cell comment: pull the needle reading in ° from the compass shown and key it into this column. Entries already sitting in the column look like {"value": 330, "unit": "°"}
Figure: {"value": 350, "unit": "°"}
